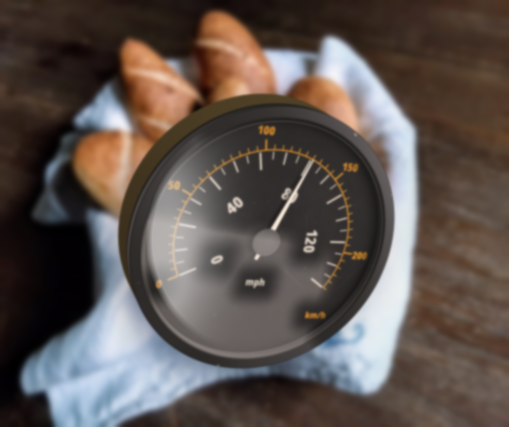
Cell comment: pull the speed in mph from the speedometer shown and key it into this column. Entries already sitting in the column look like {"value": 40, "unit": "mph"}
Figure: {"value": 80, "unit": "mph"}
